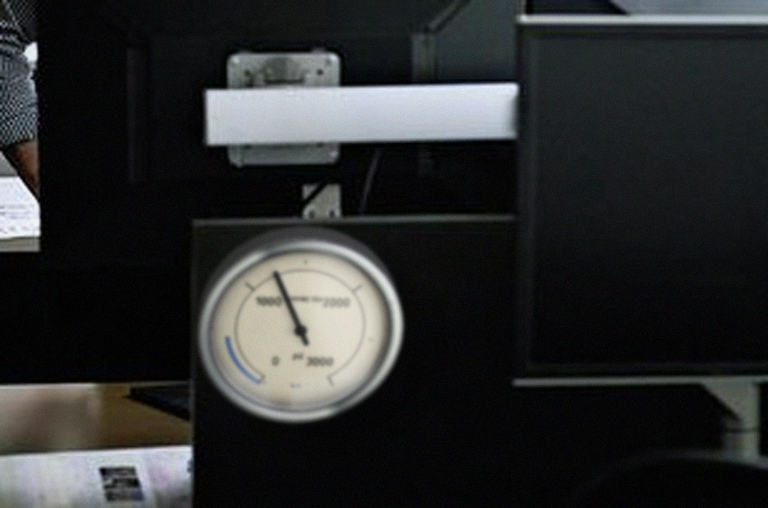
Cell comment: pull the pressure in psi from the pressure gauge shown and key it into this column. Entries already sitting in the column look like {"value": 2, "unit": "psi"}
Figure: {"value": 1250, "unit": "psi"}
